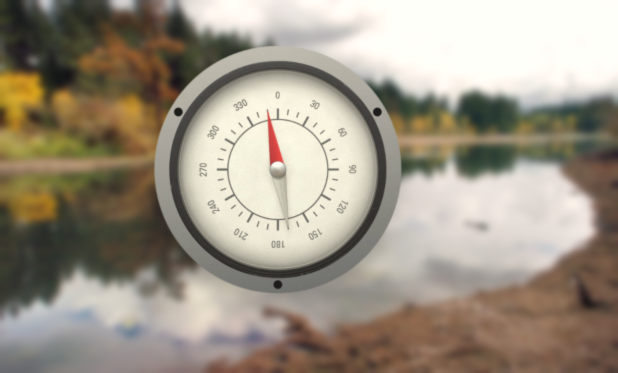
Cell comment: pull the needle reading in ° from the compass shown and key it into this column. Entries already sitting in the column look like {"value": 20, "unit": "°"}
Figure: {"value": 350, "unit": "°"}
